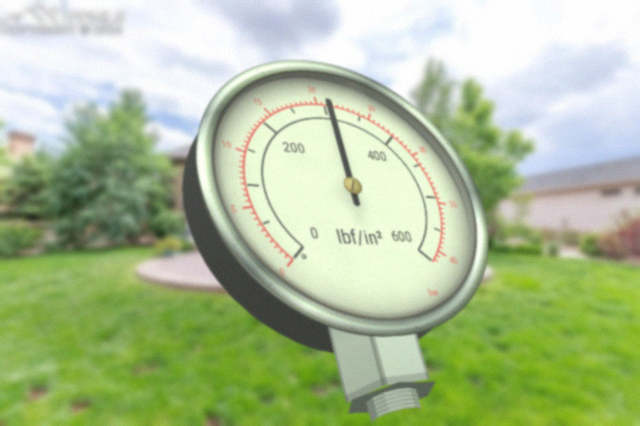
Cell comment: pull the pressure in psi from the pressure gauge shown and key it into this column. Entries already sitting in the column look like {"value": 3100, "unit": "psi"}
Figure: {"value": 300, "unit": "psi"}
